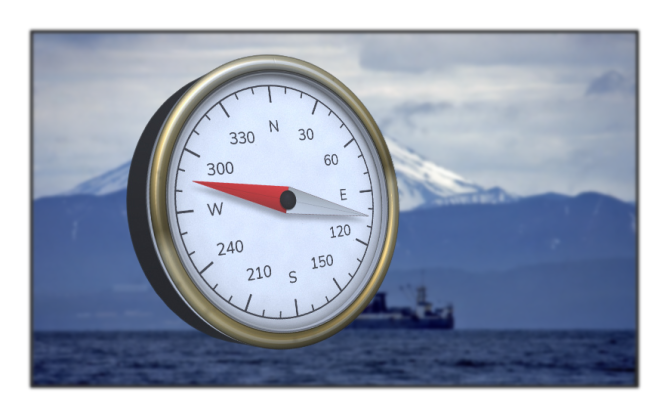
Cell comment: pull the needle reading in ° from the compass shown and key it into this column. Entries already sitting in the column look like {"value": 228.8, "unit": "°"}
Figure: {"value": 285, "unit": "°"}
